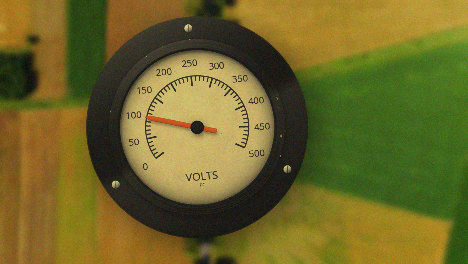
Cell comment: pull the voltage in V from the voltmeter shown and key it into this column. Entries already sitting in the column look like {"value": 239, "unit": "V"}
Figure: {"value": 100, "unit": "V"}
